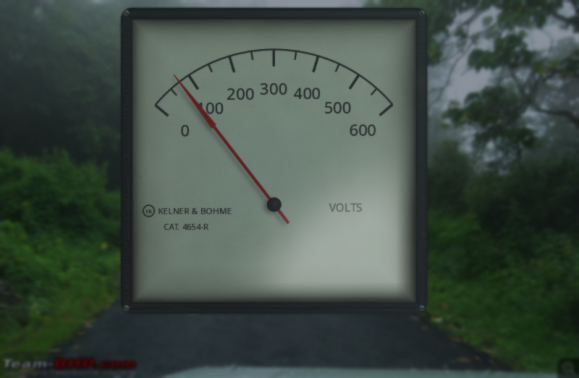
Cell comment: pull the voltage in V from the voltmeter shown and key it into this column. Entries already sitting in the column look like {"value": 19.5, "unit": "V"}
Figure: {"value": 75, "unit": "V"}
